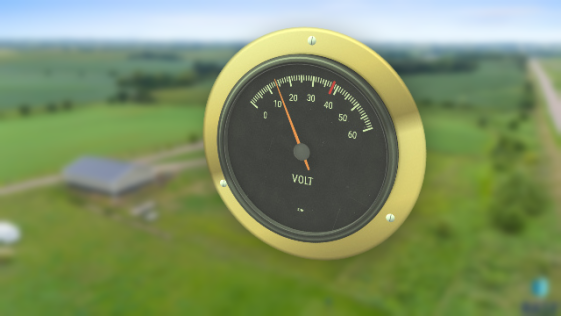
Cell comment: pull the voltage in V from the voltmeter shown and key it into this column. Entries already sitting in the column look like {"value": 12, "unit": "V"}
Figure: {"value": 15, "unit": "V"}
